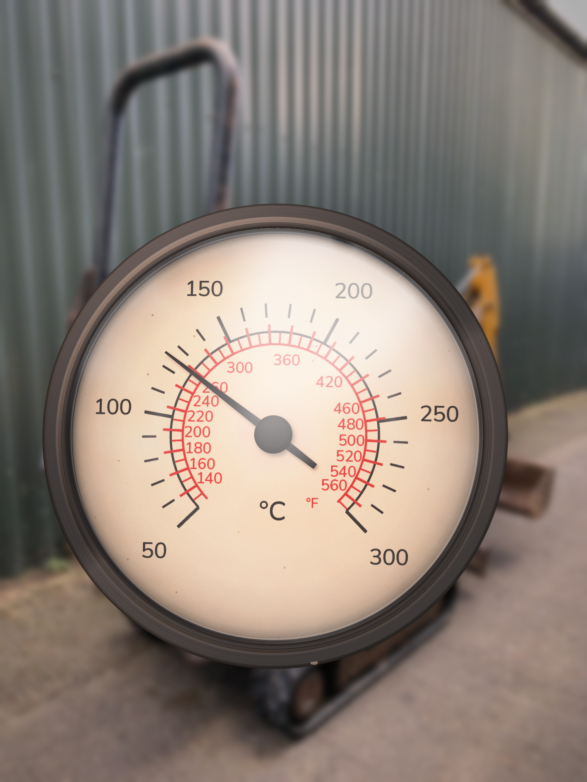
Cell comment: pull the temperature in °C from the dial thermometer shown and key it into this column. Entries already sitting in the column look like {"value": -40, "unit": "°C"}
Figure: {"value": 125, "unit": "°C"}
